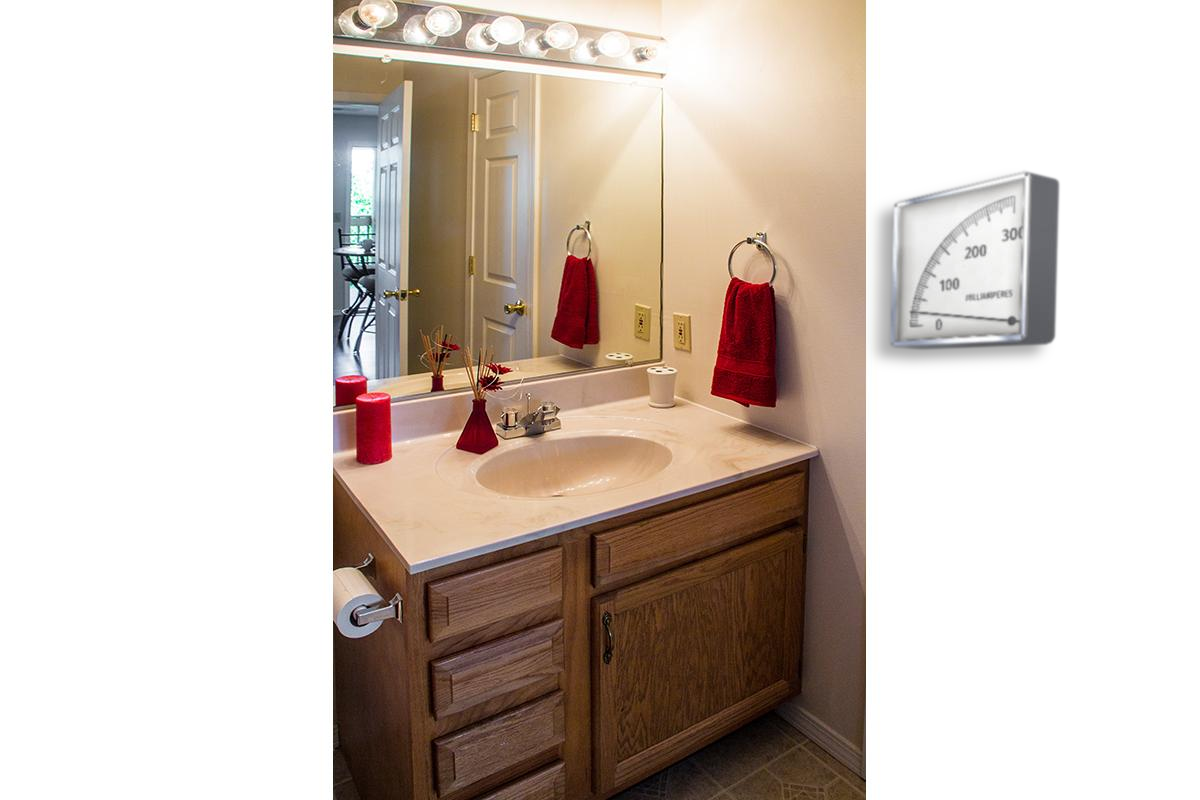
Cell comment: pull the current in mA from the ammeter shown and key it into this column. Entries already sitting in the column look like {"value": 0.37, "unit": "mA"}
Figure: {"value": 25, "unit": "mA"}
